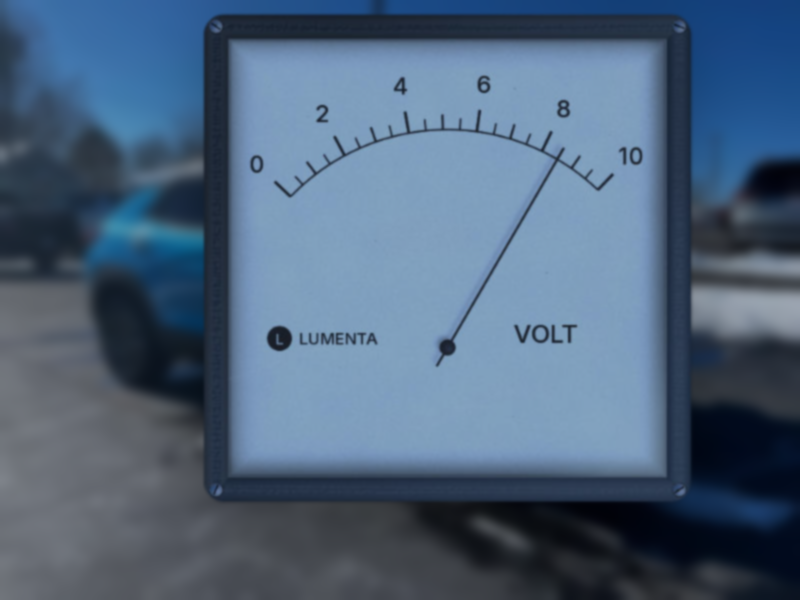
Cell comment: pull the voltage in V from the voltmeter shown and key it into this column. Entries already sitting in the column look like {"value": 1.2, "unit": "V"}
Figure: {"value": 8.5, "unit": "V"}
